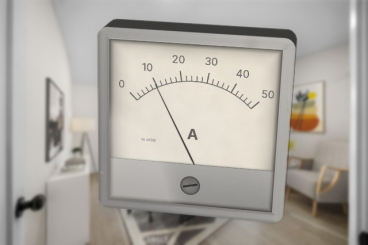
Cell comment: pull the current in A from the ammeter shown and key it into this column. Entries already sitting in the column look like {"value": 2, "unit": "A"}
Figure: {"value": 10, "unit": "A"}
